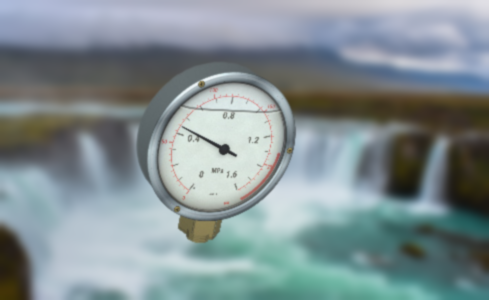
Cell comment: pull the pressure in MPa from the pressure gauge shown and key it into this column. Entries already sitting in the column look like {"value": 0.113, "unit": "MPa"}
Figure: {"value": 0.45, "unit": "MPa"}
